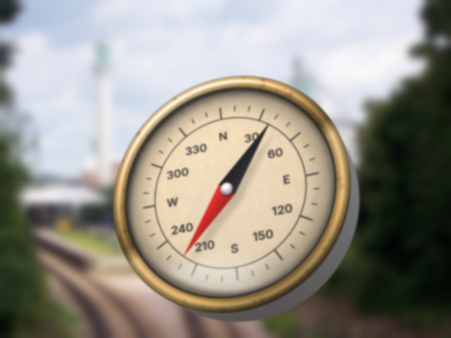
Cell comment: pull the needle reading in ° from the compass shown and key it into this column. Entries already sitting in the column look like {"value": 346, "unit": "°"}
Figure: {"value": 220, "unit": "°"}
